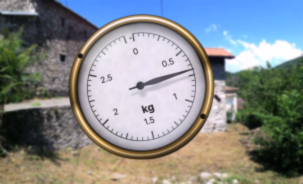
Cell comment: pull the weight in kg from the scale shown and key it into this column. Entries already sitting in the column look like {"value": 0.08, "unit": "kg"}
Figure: {"value": 0.7, "unit": "kg"}
